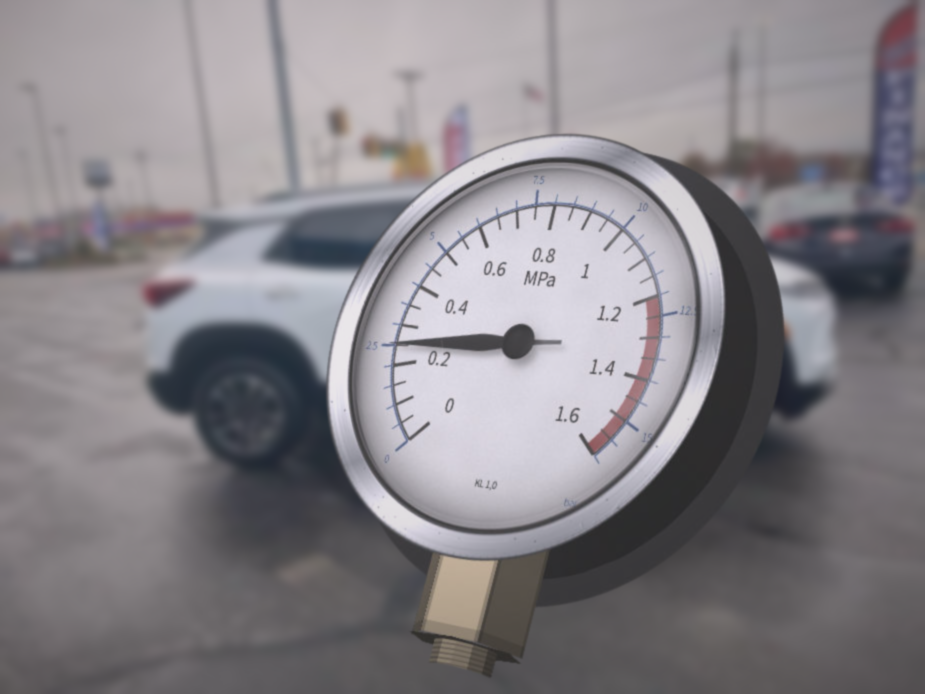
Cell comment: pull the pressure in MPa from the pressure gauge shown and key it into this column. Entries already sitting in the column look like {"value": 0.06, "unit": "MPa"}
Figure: {"value": 0.25, "unit": "MPa"}
